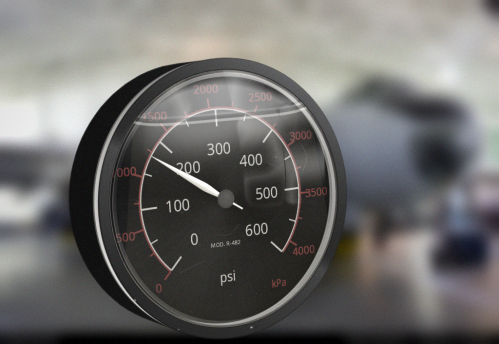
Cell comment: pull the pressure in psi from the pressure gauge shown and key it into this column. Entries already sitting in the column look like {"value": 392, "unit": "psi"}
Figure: {"value": 175, "unit": "psi"}
